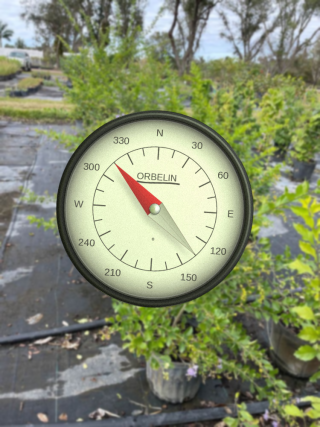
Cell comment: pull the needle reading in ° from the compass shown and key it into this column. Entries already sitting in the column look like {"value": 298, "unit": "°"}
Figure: {"value": 315, "unit": "°"}
